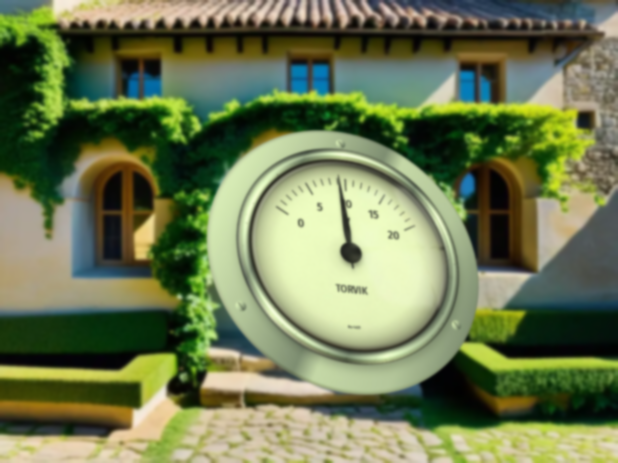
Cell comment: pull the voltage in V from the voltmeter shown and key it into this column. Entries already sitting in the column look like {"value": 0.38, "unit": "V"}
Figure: {"value": 9, "unit": "V"}
